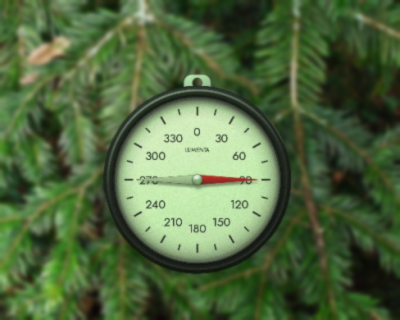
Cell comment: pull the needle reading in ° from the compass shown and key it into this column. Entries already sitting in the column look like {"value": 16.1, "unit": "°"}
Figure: {"value": 90, "unit": "°"}
